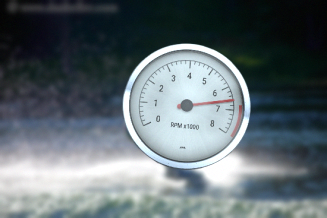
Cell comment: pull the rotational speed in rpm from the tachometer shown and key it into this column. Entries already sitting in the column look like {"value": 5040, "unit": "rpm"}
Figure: {"value": 6600, "unit": "rpm"}
